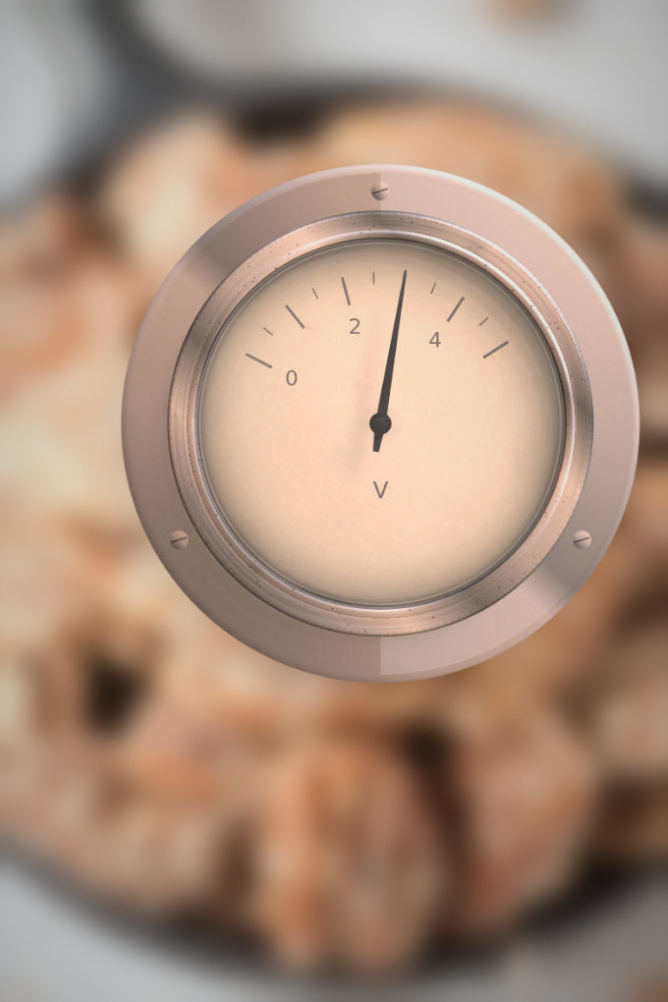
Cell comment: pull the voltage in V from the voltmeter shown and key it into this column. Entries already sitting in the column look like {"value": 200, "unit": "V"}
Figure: {"value": 3, "unit": "V"}
